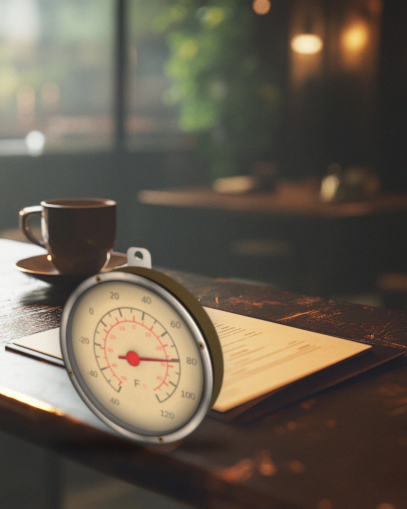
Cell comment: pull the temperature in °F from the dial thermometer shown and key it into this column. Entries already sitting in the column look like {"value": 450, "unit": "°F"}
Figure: {"value": 80, "unit": "°F"}
